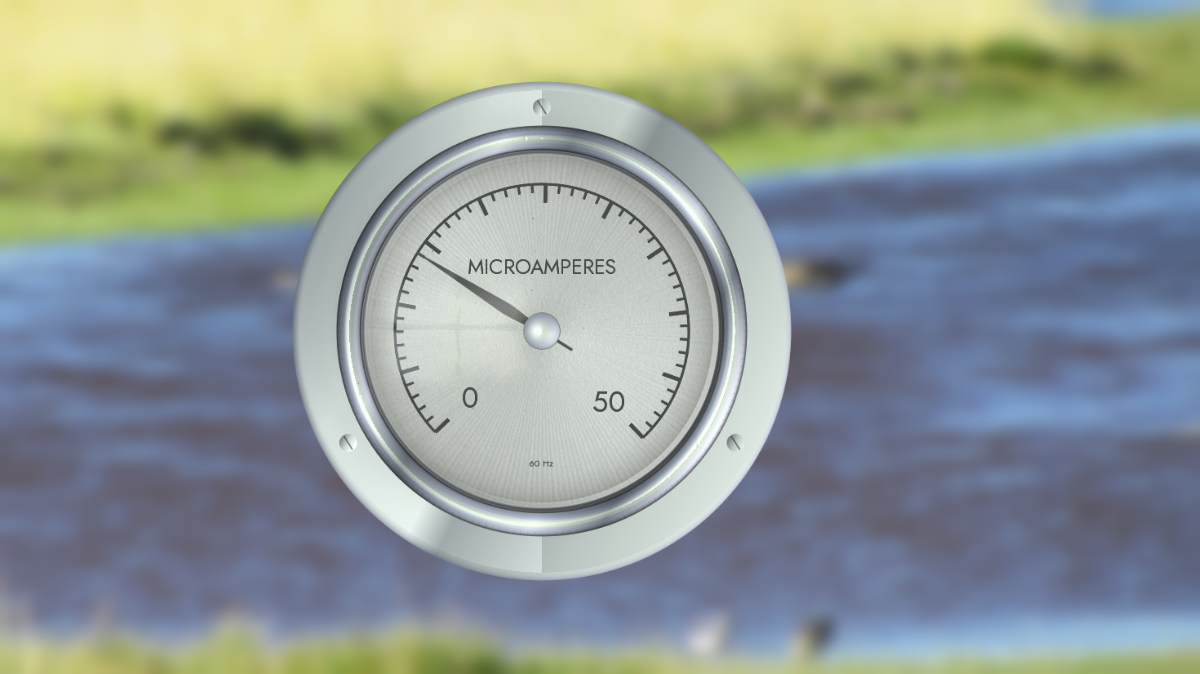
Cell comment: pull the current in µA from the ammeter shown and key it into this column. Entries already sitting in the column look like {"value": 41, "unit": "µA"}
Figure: {"value": 14, "unit": "µA"}
